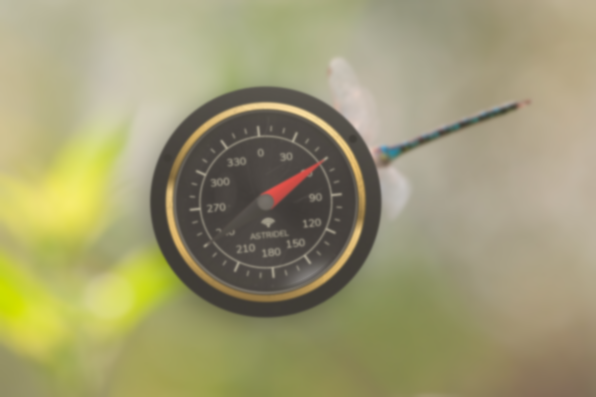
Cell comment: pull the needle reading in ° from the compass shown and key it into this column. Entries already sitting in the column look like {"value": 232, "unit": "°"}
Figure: {"value": 60, "unit": "°"}
